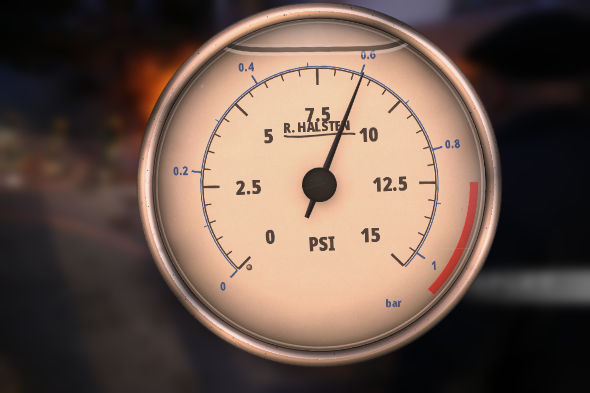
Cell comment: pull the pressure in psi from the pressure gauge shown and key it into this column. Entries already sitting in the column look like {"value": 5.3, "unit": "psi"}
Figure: {"value": 8.75, "unit": "psi"}
